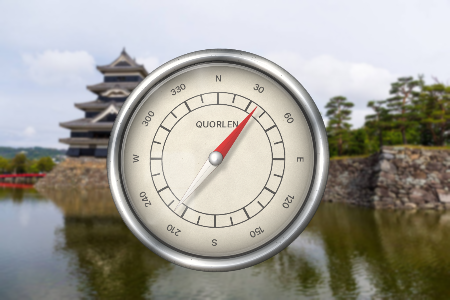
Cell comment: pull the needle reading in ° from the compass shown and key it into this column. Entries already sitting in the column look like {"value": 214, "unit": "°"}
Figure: {"value": 37.5, "unit": "°"}
